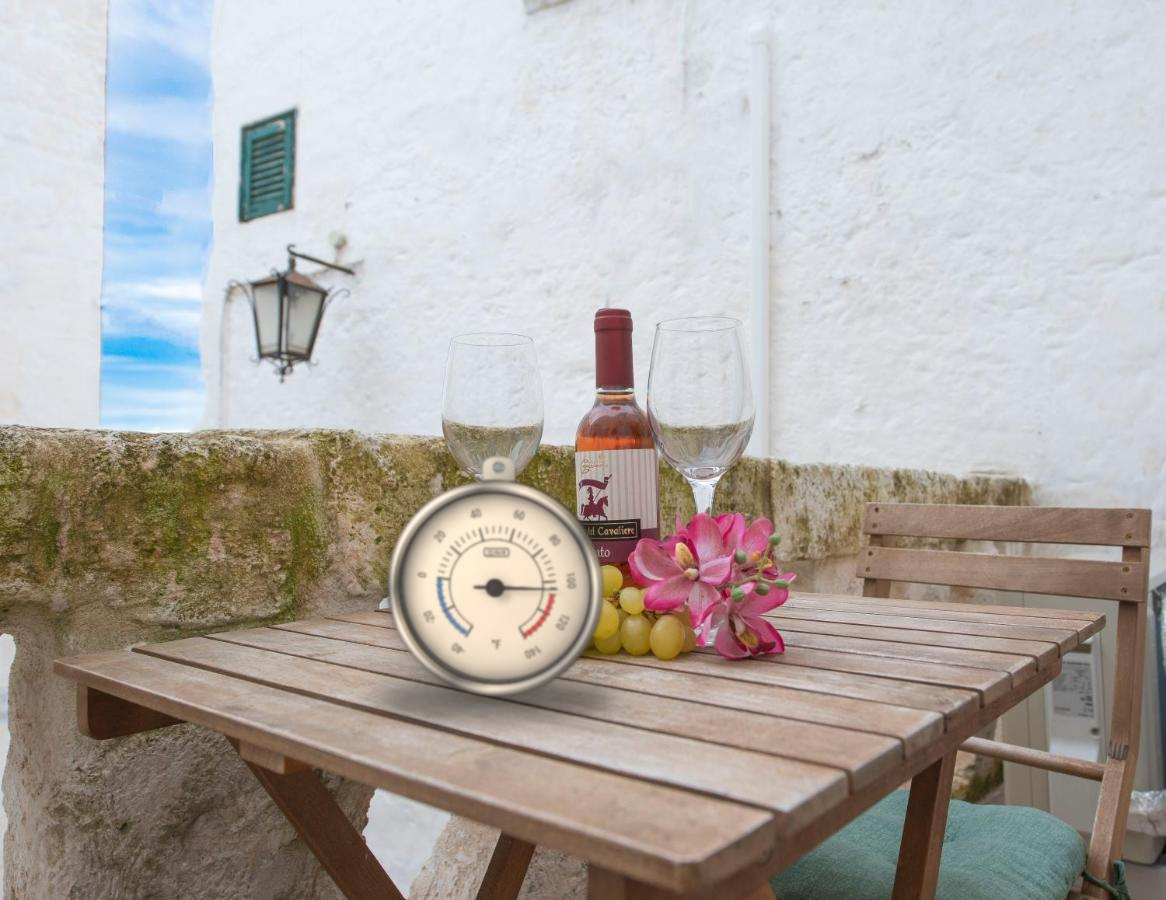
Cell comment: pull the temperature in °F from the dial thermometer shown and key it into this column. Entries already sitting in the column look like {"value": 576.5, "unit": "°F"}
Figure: {"value": 104, "unit": "°F"}
